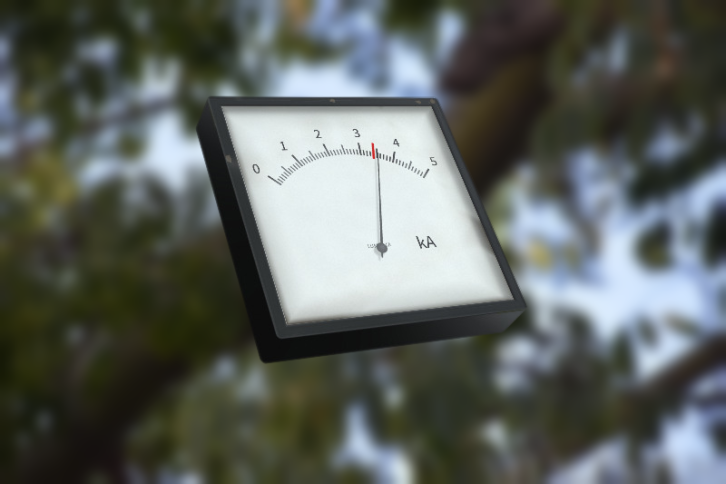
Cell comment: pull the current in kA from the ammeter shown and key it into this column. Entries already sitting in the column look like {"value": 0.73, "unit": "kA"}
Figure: {"value": 3.5, "unit": "kA"}
